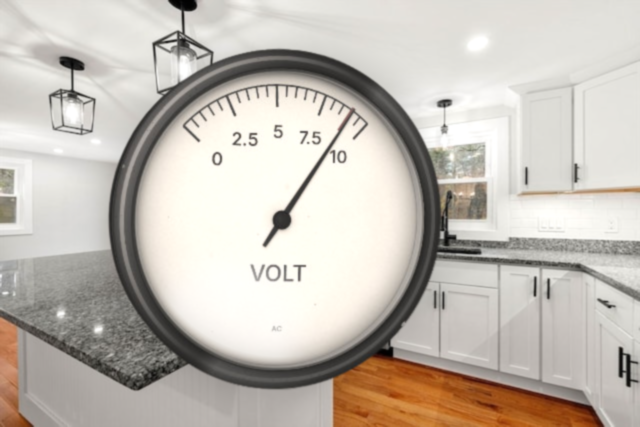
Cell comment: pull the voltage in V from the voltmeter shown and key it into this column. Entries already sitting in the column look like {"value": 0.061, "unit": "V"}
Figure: {"value": 9, "unit": "V"}
